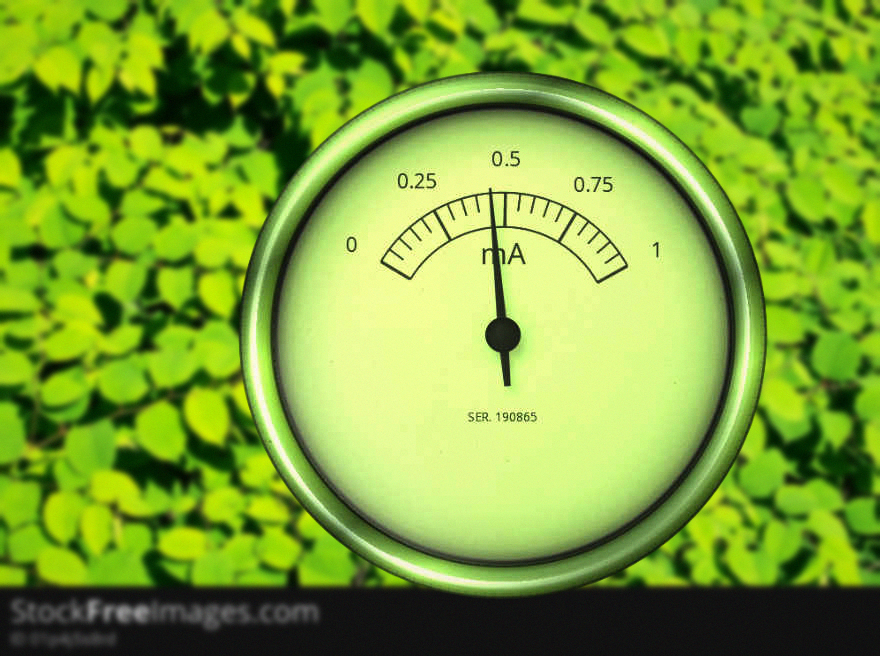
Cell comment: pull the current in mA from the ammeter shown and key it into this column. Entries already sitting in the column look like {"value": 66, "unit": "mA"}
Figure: {"value": 0.45, "unit": "mA"}
